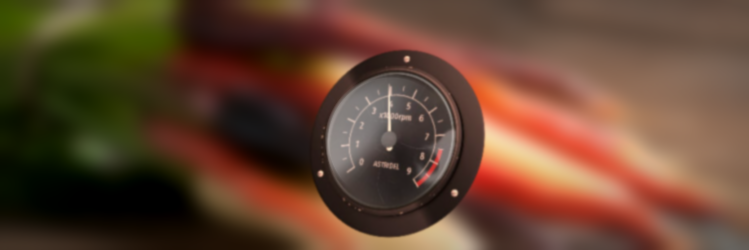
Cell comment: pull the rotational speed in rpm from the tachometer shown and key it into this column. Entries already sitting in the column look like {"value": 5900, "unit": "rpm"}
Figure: {"value": 4000, "unit": "rpm"}
